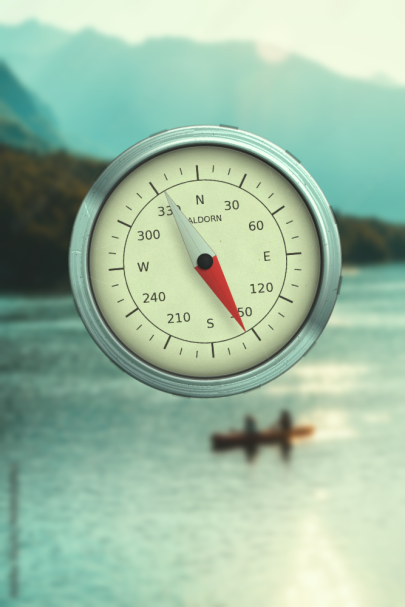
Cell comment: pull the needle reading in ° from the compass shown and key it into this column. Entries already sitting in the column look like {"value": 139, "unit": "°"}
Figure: {"value": 155, "unit": "°"}
